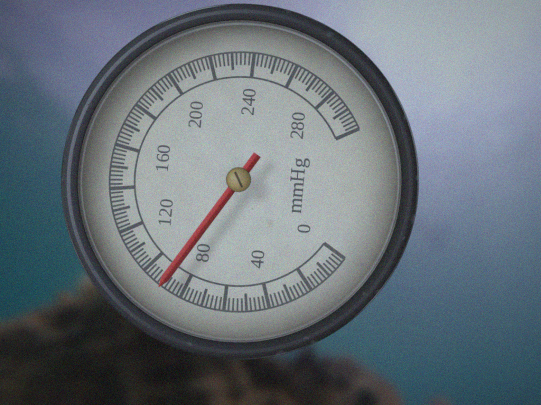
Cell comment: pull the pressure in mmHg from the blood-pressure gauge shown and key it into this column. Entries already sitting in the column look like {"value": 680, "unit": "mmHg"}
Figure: {"value": 90, "unit": "mmHg"}
